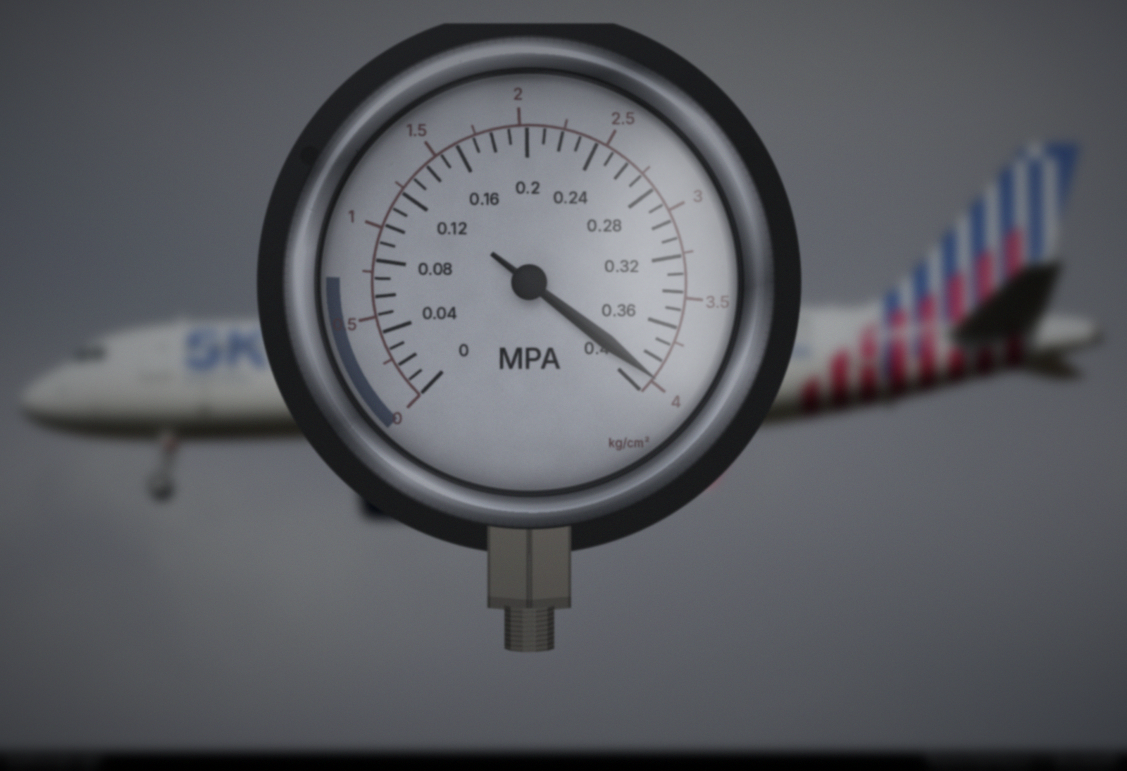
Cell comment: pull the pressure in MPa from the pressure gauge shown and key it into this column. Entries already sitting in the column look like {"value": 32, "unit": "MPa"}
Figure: {"value": 0.39, "unit": "MPa"}
